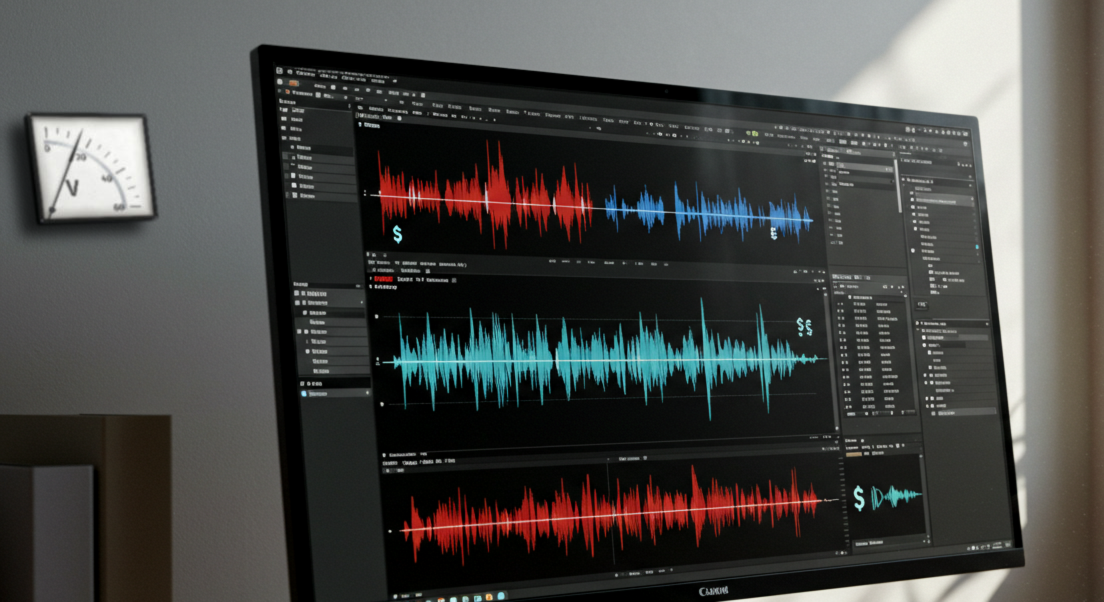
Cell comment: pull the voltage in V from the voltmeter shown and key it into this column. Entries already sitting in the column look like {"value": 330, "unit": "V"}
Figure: {"value": 15, "unit": "V"}
